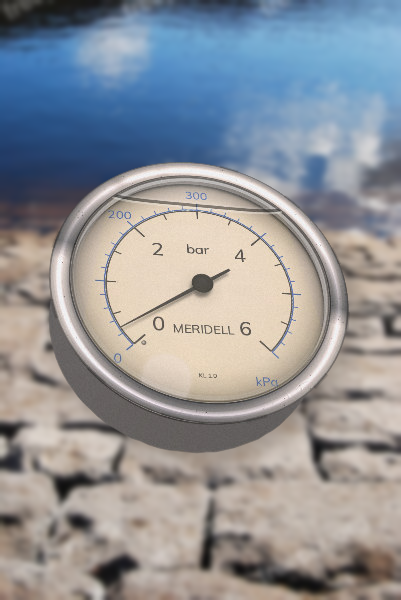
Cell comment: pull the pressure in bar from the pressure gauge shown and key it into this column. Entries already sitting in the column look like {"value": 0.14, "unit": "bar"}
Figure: {"value": 0.25, "unit": "bar"}
